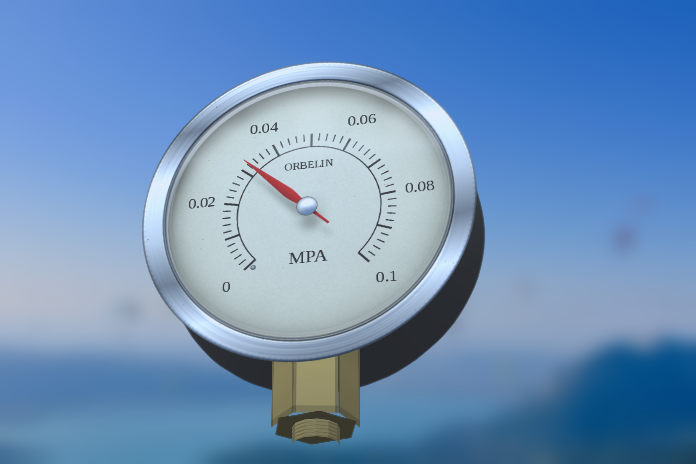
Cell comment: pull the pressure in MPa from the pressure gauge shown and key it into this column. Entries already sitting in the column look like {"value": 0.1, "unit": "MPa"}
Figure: {"value": 0.032, "unit": "MPa"}
